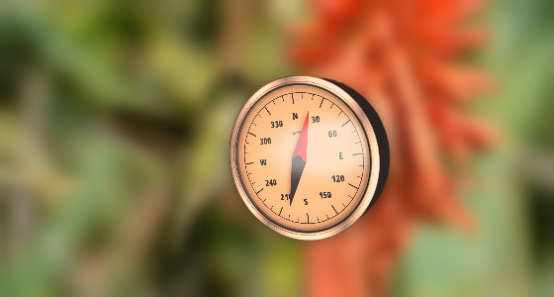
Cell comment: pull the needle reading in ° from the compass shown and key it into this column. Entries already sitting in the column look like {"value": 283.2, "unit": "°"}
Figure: {"value": 20, "unit": "°"}
